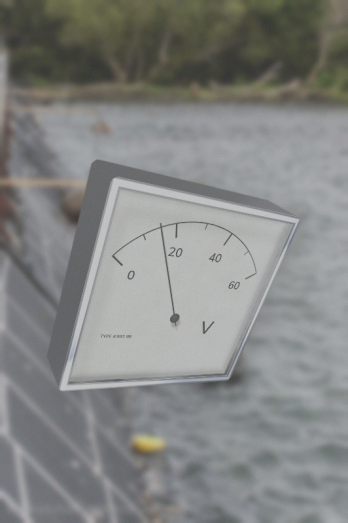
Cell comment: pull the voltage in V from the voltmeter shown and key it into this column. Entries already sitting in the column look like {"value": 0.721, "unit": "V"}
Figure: {"value": 15, "unit": "V"}
